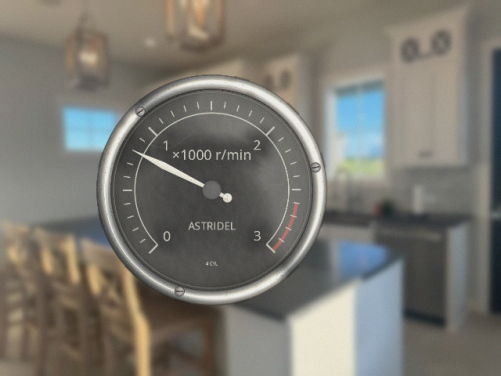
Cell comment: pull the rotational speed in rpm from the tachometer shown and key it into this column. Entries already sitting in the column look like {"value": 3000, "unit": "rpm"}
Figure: {"value": 800, "unit": "rpm"}
